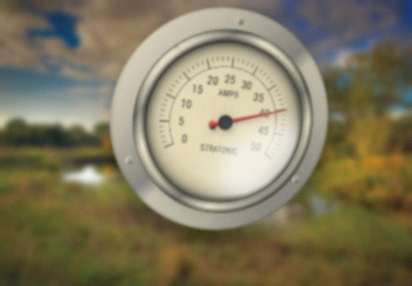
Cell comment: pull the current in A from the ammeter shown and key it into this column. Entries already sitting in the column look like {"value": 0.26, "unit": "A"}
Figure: {"value": 40, "unit": "A"}
